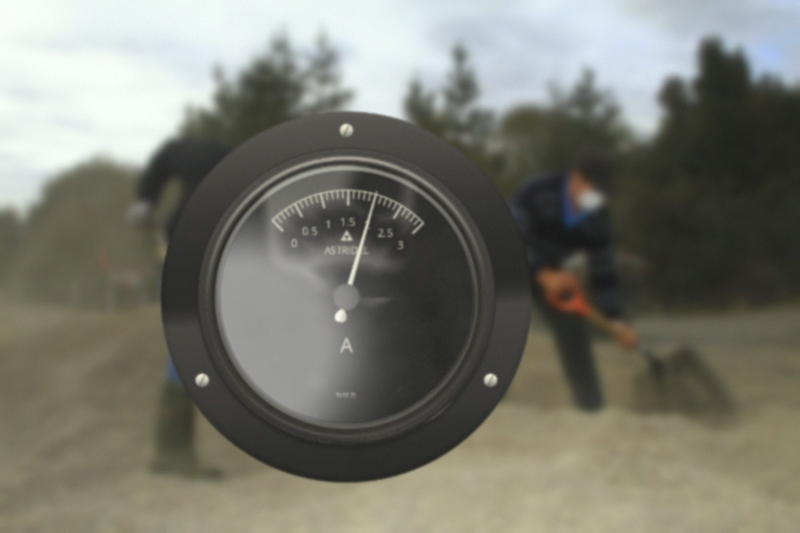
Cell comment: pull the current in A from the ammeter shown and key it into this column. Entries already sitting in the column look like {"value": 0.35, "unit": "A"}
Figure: {"value": 2, "unit": "A"}
